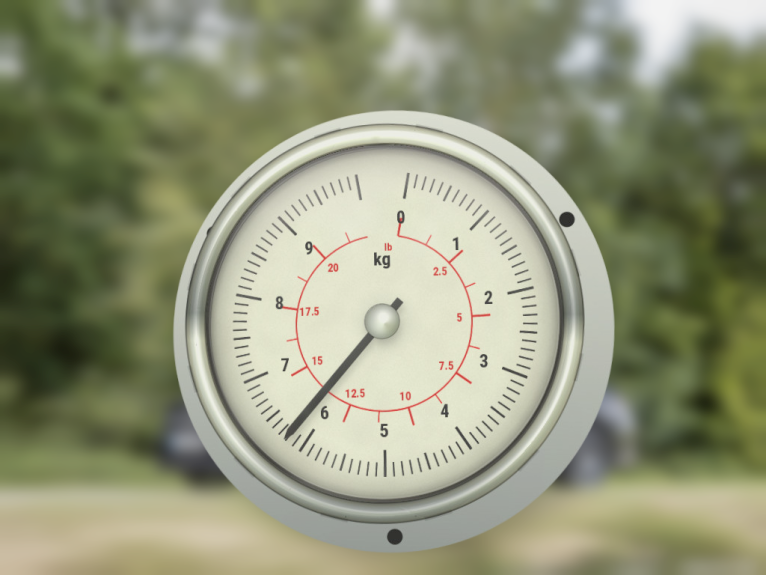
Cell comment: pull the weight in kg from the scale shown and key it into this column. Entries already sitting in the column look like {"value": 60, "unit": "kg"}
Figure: {"value": 6.2, "unit": "kg"}
